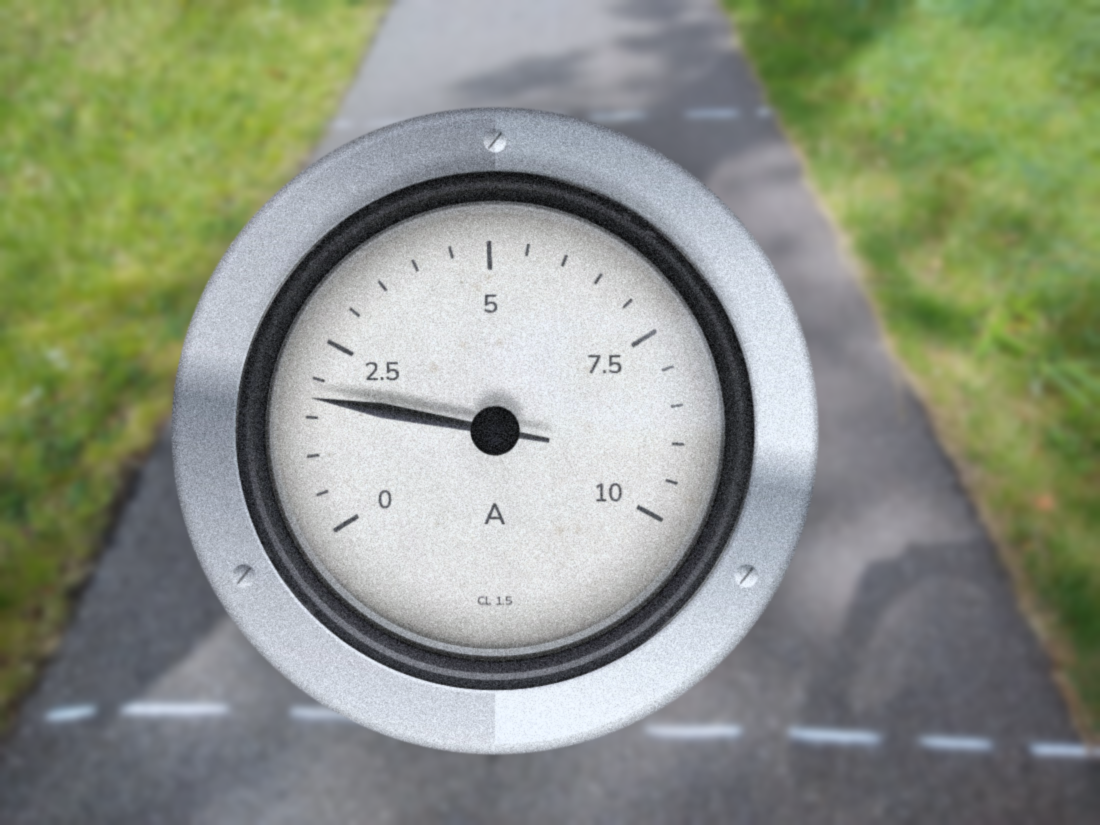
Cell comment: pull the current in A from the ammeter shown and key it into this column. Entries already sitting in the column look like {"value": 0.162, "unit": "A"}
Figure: {"value": 1.75, "unit": "A"}
